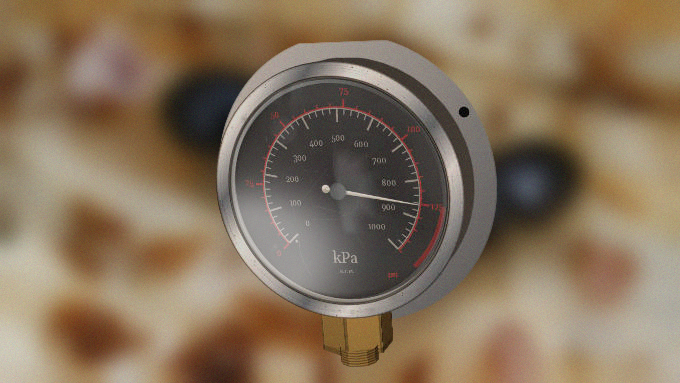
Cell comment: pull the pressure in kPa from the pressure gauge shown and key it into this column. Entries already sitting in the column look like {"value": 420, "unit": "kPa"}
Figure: {"value": 860, "unit": "kPa"}
